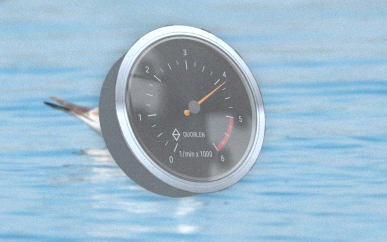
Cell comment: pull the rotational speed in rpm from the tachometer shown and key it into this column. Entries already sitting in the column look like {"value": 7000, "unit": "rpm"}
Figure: {"value": 4125, "unit": "rpm"}
